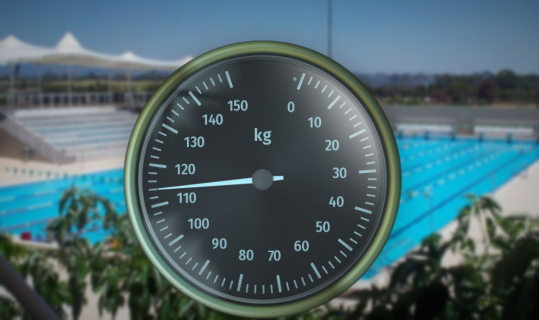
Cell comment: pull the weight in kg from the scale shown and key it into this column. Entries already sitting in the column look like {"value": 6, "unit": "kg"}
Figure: {"value": 114, "unit": "kg"}
